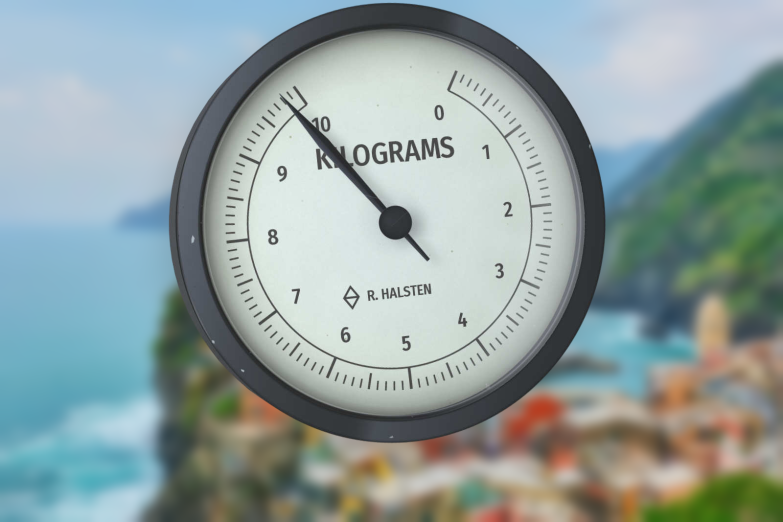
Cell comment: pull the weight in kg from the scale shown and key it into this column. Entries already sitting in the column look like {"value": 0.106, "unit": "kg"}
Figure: {"value": 9.8, "unit": "kg"}
